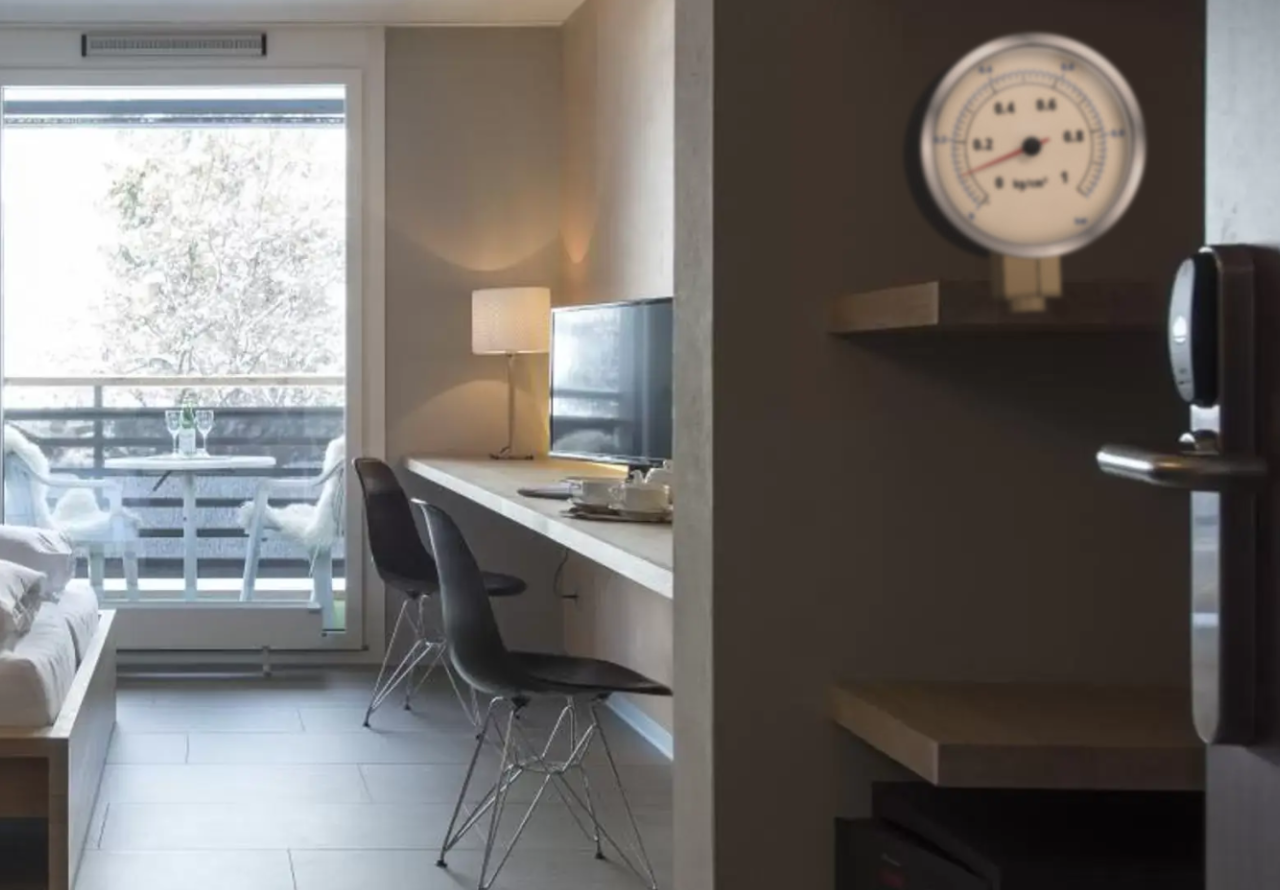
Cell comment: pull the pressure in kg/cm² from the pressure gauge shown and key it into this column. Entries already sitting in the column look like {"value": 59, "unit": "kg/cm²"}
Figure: {"value": 0.1, "unit": "kg/cm²"}
